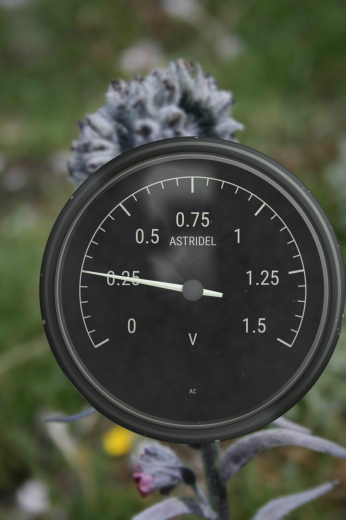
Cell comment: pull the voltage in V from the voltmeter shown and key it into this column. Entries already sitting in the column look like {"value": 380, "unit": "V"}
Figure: {"value": 0.25, "unit": "V"}
